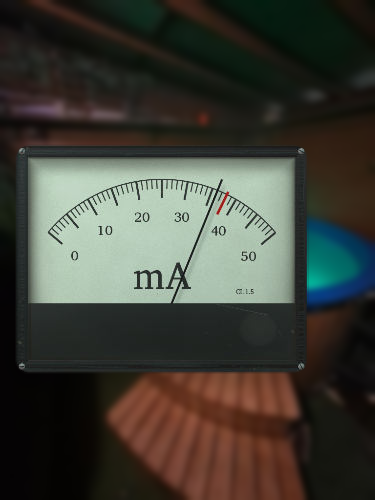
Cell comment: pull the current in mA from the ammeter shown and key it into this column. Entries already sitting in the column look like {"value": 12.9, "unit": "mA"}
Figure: {"value": 36, "unit": "mA"}
